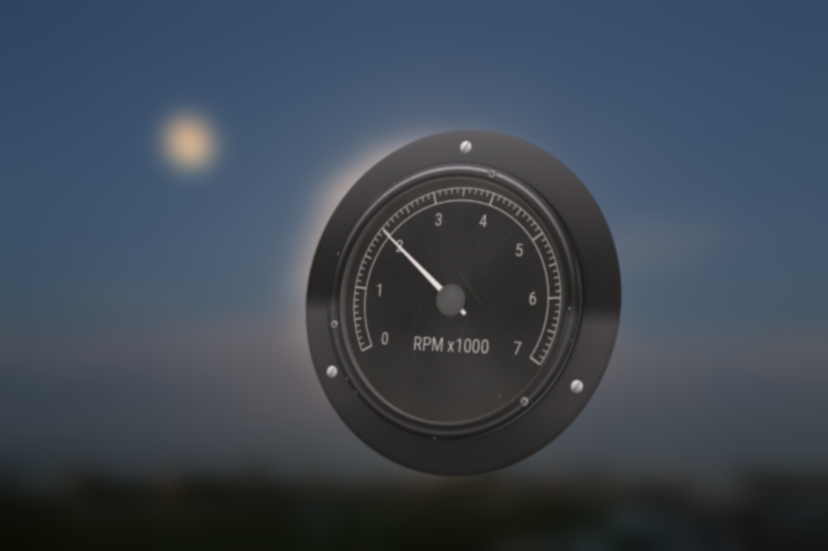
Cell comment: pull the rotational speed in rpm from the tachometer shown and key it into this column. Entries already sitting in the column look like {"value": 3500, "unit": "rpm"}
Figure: {"value": 2000, "unit": "rpm"}
